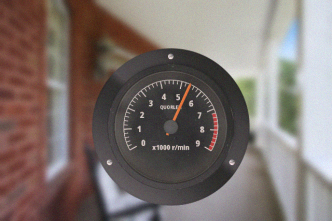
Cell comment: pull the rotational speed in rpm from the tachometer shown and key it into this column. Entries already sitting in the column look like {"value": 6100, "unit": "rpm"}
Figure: {"value": 5400, "unit": "rpm"}
